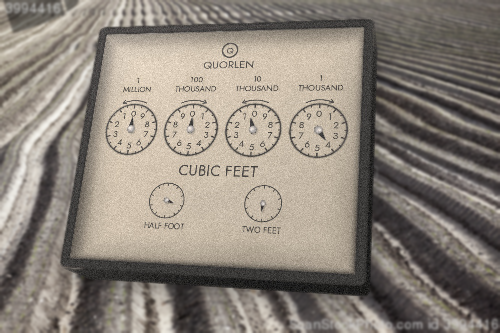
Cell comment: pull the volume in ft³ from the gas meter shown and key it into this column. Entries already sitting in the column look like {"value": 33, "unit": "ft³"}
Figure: {"value": 400, "unit": "ft³"}
